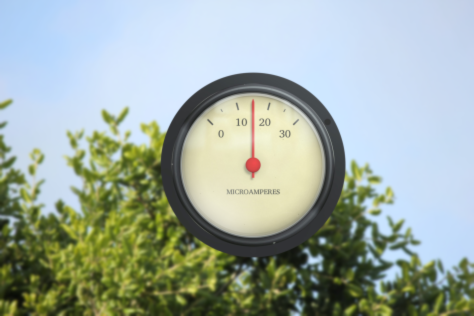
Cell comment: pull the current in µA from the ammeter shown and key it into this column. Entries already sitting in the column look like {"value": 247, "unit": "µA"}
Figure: {"value": 15, "unit": "µA"}
